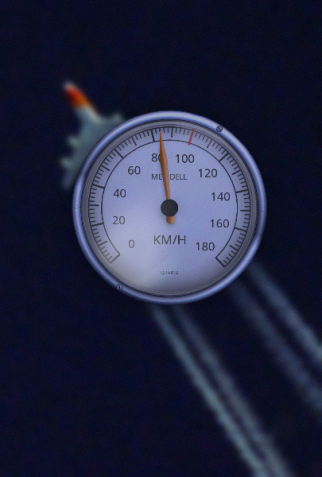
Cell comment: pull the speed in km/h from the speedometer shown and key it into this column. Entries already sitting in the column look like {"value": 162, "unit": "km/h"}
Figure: {"value": 84, "unit": "km/h"}
